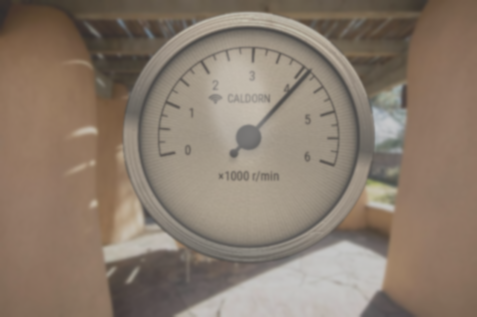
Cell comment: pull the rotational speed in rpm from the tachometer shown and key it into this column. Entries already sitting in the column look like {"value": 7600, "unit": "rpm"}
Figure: {"value": 4125, "unit": "rpm"}
